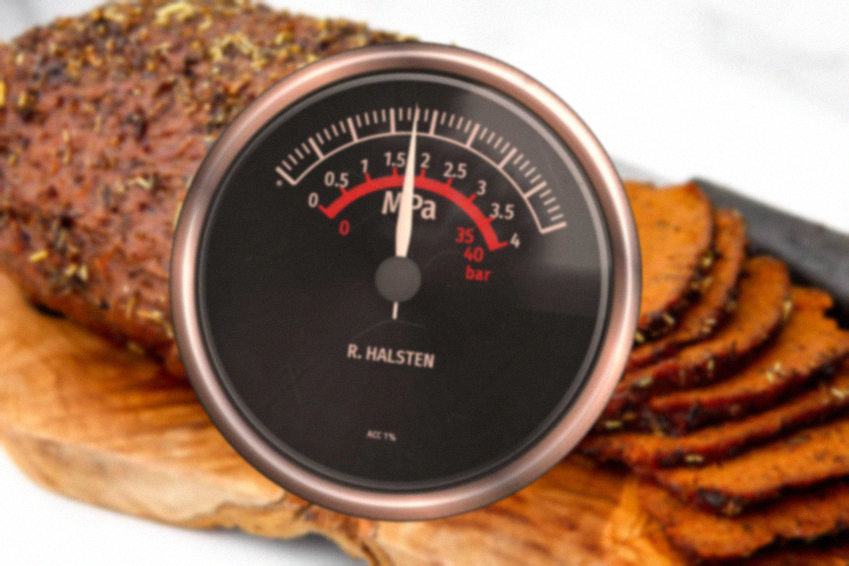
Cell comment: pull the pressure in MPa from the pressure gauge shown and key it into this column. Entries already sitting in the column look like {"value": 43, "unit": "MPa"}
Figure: {"value": 1.8, "unit": "MPa"}
